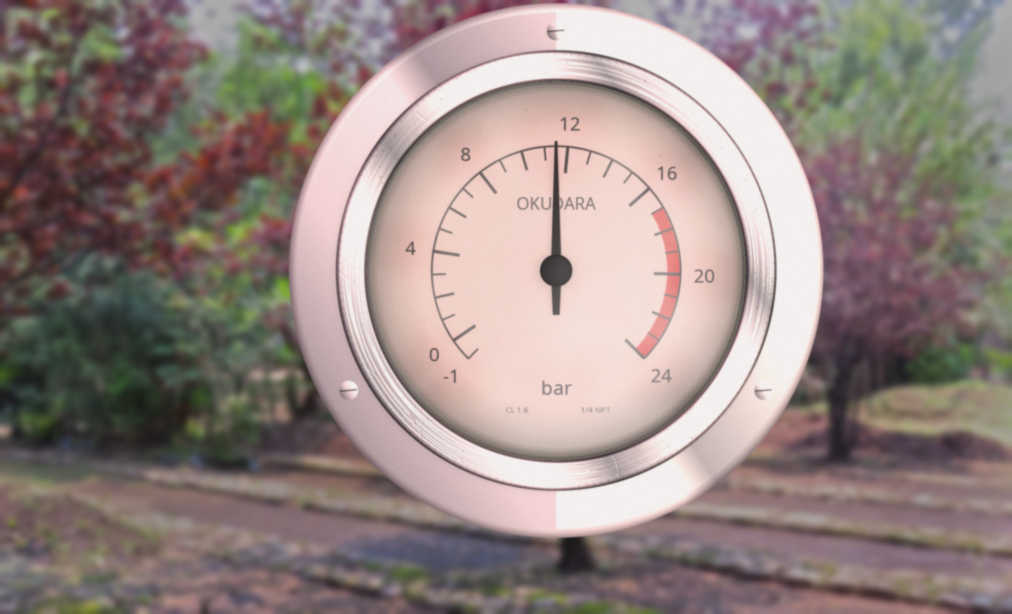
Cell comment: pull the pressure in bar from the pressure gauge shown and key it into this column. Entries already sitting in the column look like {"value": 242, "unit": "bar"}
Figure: {"value": 11.5, "unit": "bar"}
